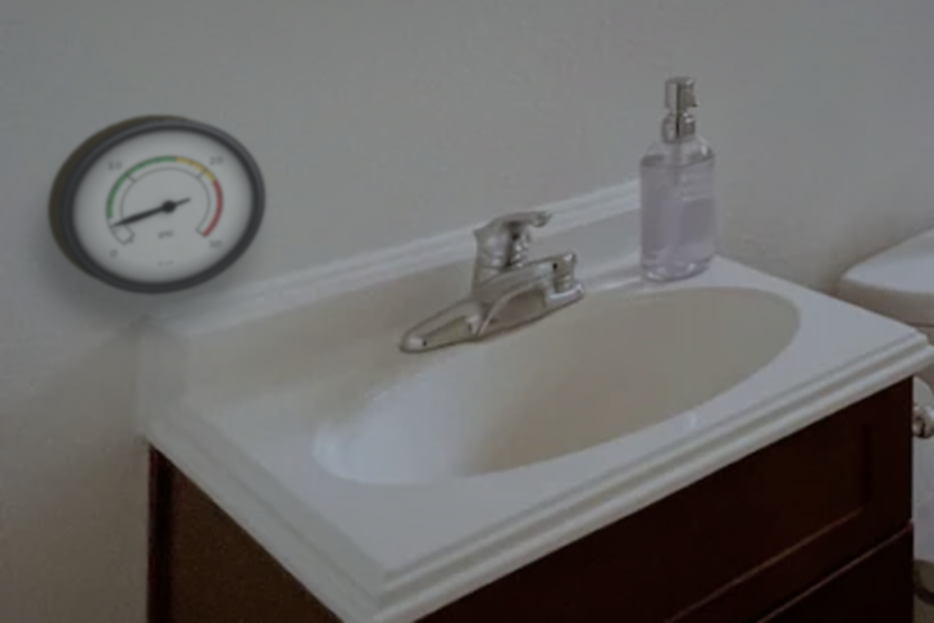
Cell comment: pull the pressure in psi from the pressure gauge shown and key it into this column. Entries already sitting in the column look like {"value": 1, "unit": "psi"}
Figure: {"value": 3, "unit": "psi"}
